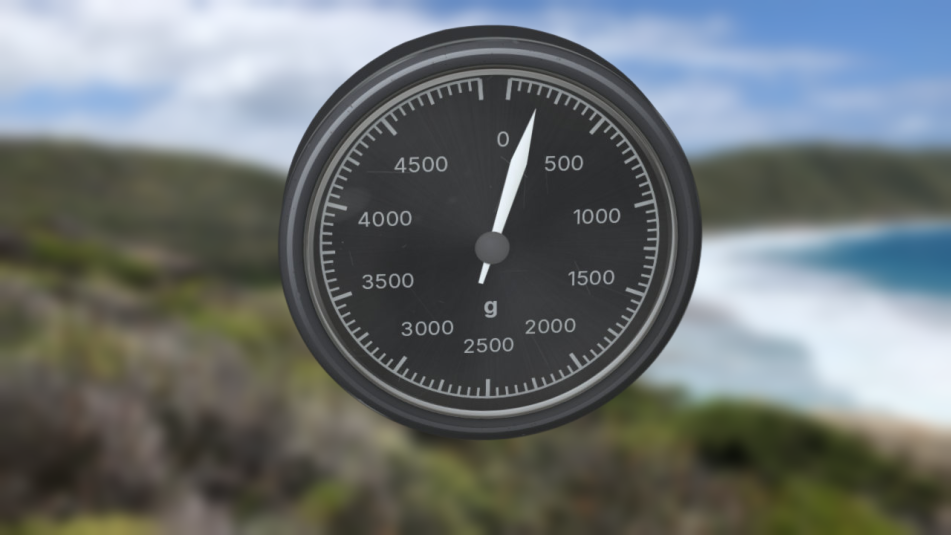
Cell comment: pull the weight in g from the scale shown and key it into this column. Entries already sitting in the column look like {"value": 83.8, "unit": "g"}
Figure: {"value": 150, "unit": "g"}
